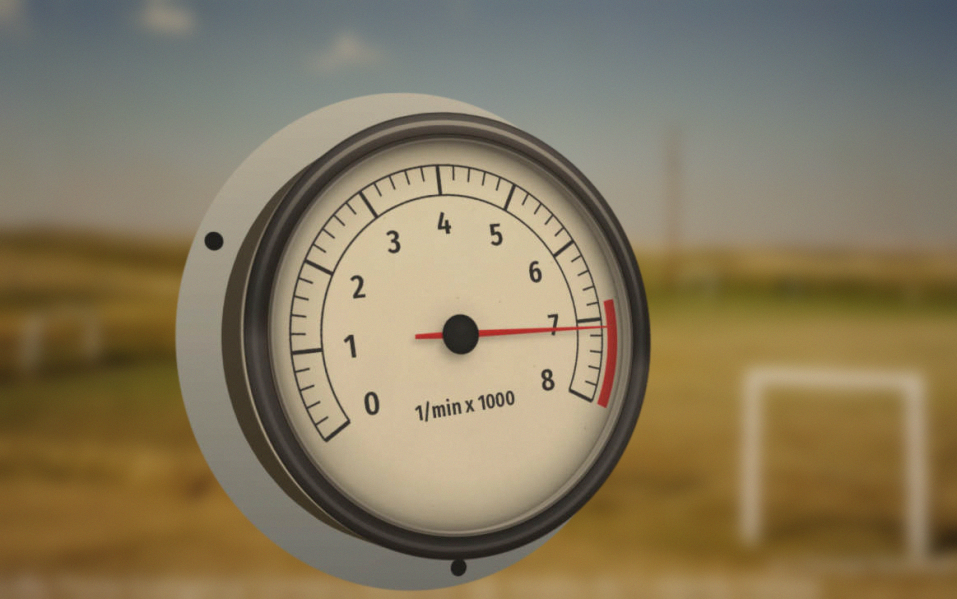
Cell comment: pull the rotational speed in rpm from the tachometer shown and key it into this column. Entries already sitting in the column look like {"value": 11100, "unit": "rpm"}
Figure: {"value": 7100, "unit": "rpm"}
